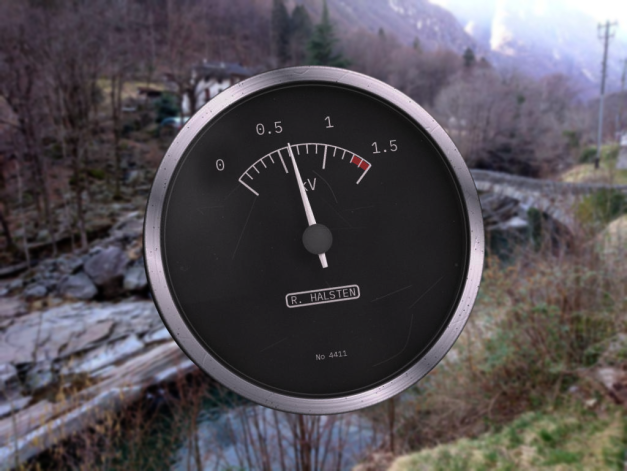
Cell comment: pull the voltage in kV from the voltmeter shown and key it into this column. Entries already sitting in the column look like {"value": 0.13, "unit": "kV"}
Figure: {"value": 0.6, "unit": "kV"}
